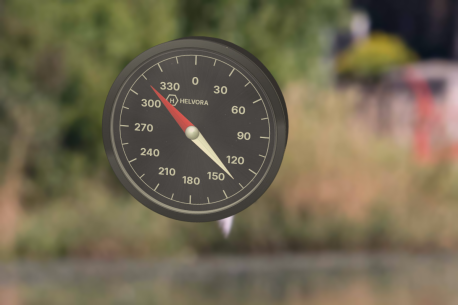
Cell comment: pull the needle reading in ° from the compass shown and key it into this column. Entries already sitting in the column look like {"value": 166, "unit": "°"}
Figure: {"value": 315, "unit": "°"}
